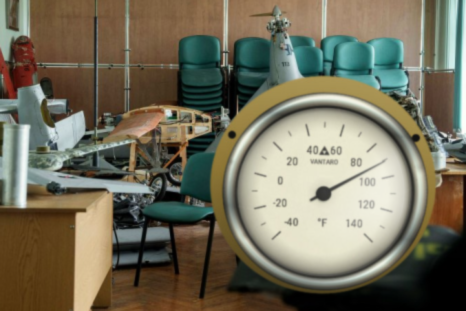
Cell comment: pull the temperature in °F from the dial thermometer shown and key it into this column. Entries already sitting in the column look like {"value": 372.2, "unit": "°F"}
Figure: {"value": 90, "unit": "°F"}
